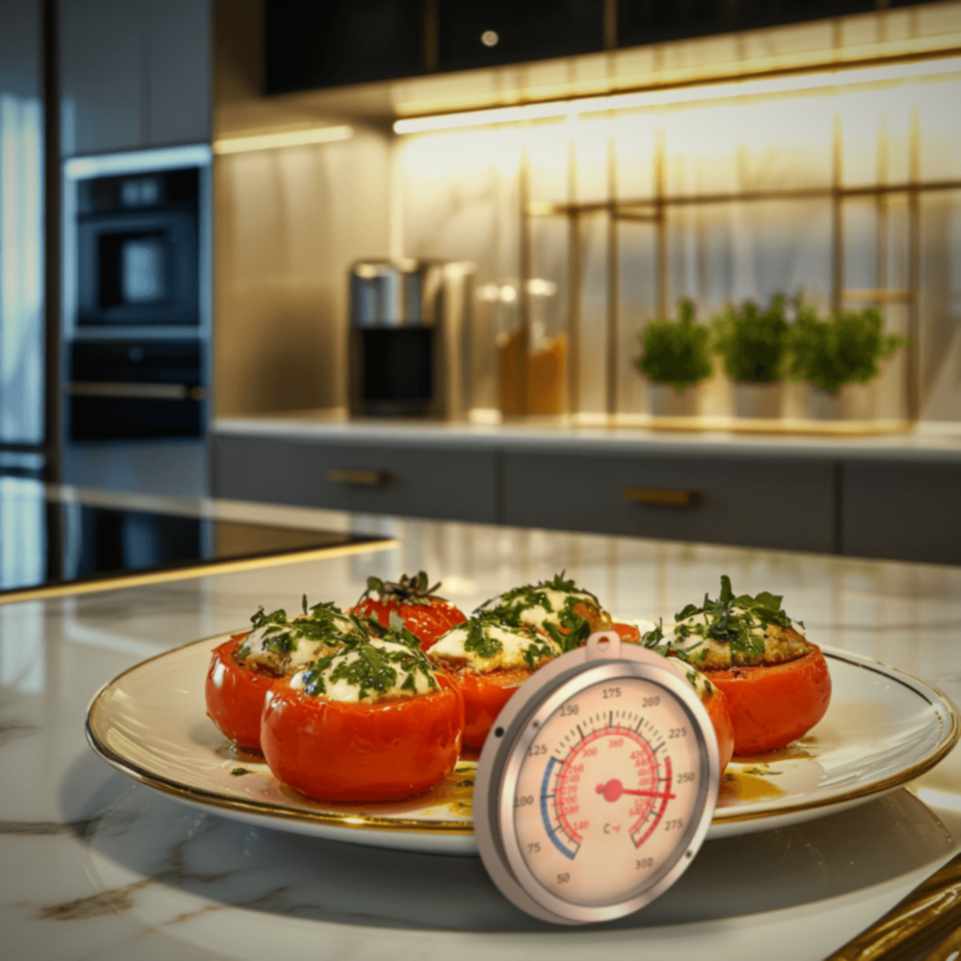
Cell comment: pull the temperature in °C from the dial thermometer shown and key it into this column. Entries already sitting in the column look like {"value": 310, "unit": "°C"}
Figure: {"value": 260, "unit": "°C"}
